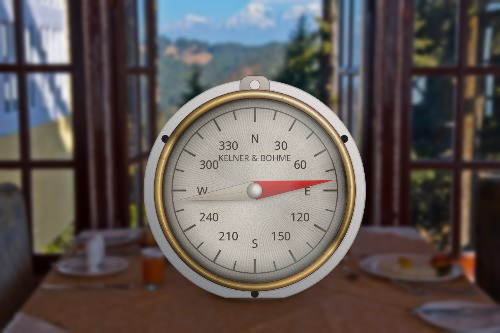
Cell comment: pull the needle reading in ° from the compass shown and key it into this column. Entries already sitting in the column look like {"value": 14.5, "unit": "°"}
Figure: {"value": 82.5, "unit": "°"}
